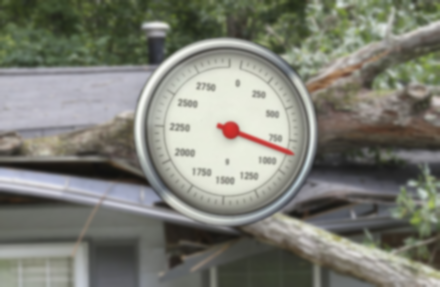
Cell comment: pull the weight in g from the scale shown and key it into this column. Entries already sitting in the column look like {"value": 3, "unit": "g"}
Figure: {"value": 850, "unit": "g"}
